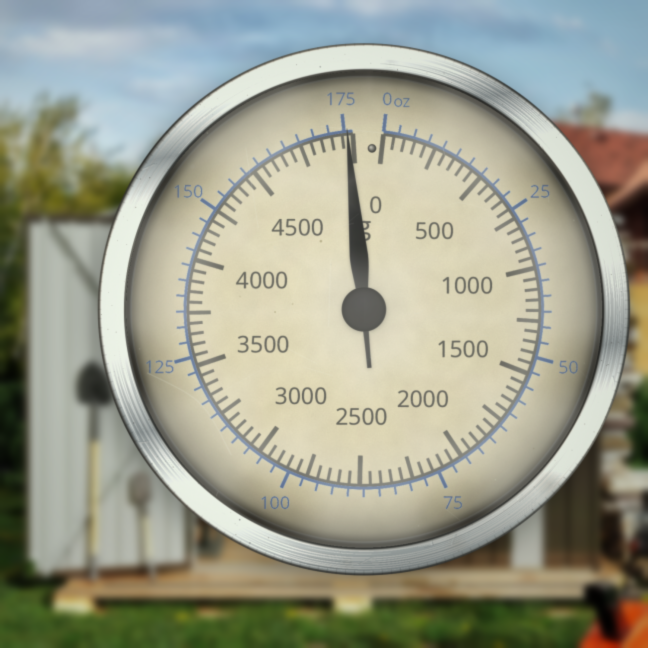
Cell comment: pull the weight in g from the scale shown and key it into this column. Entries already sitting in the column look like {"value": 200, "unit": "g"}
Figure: {"value": 4975, "unit": "g"}
